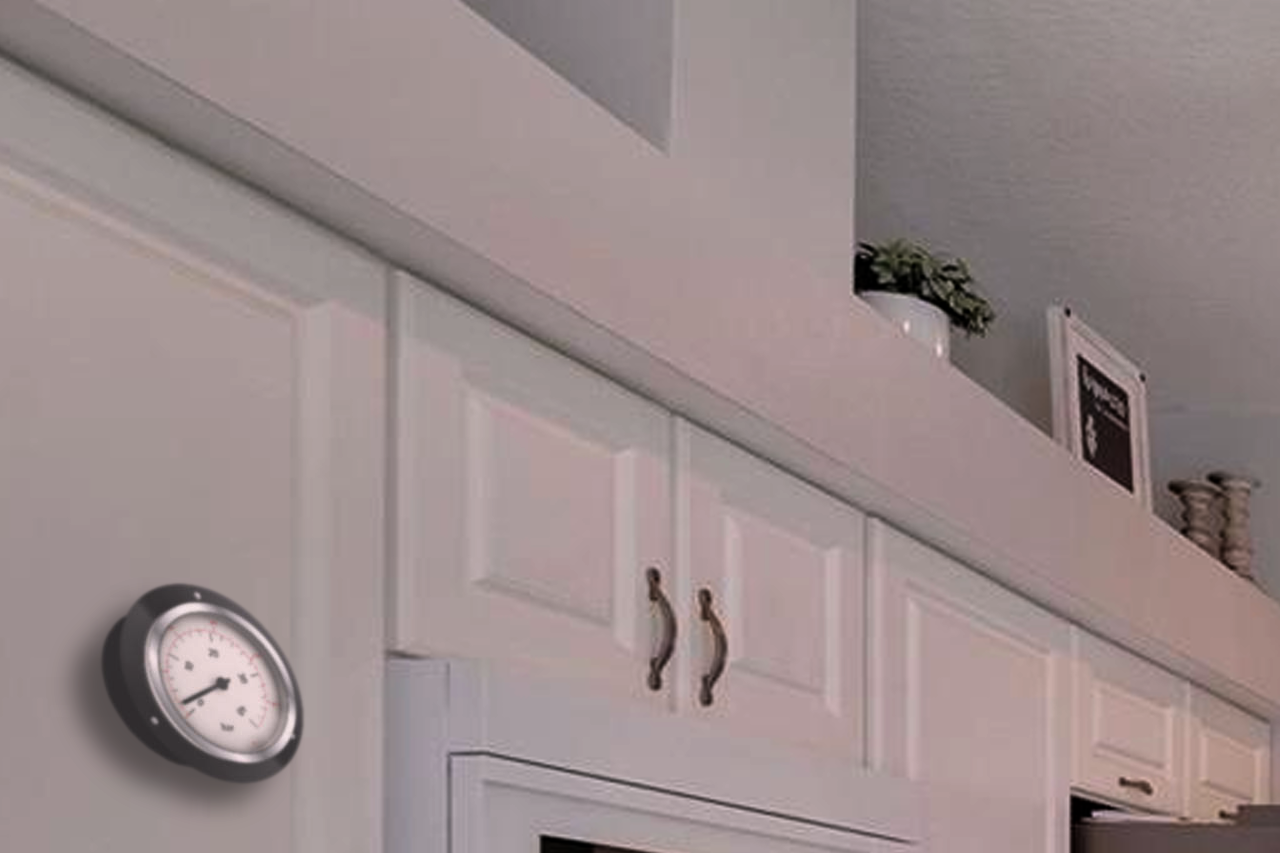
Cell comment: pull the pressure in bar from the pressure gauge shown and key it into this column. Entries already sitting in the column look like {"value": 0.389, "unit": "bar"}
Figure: {"value": 2, "unit": "bar"}
